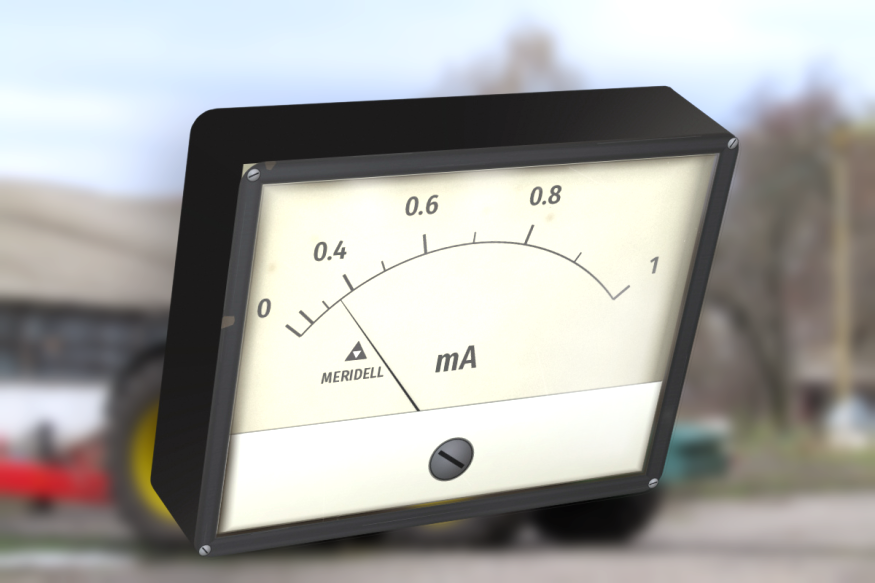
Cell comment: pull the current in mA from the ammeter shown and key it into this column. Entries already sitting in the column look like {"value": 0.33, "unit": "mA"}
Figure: {"value": 0.35, "unit": "mA"}
